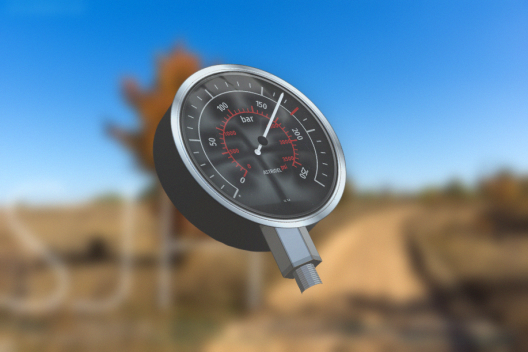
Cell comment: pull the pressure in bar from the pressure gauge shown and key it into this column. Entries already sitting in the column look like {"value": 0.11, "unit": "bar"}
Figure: {"value": 165, "unit": "bar"}
